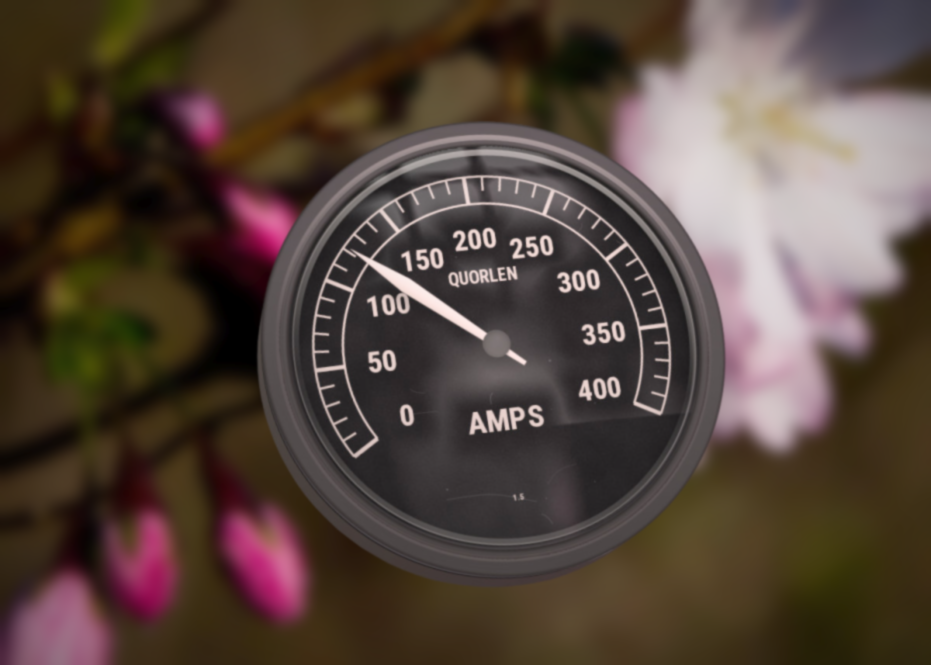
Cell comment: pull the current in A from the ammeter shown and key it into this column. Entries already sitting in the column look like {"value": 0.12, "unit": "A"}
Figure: {"value": 120, "unit": "A"}
